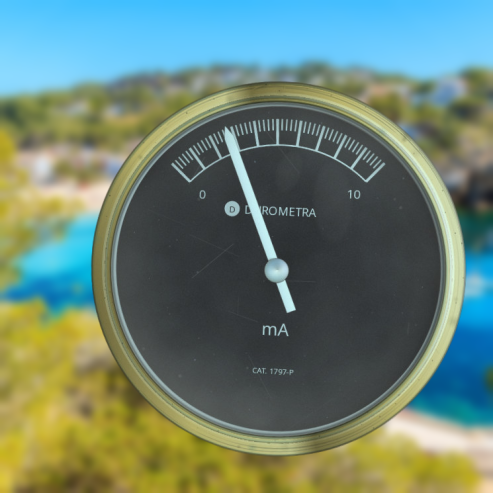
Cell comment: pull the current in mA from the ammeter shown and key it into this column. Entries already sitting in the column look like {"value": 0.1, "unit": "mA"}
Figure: {"value": 2.8, "unit": "mA"}
